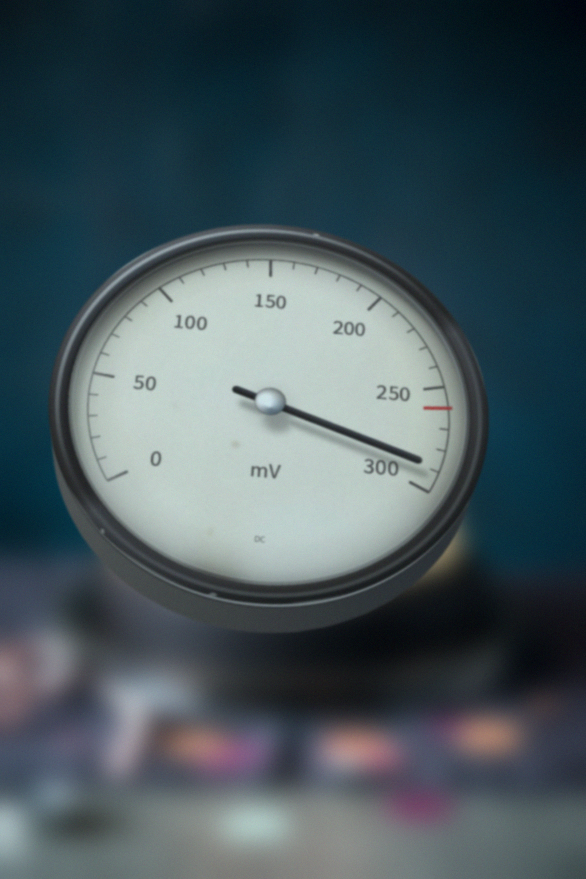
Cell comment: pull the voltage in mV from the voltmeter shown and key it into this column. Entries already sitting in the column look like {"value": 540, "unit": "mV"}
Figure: {"value": 290, "unit": "mV"}
